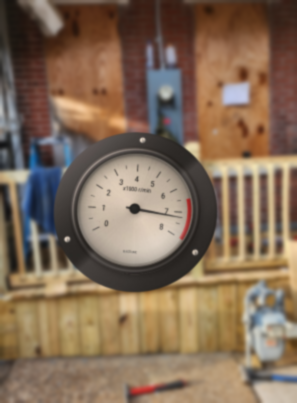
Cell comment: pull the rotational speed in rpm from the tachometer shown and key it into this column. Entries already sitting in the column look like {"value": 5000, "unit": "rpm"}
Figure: {"value": 7250, "unit": "rpm"}
